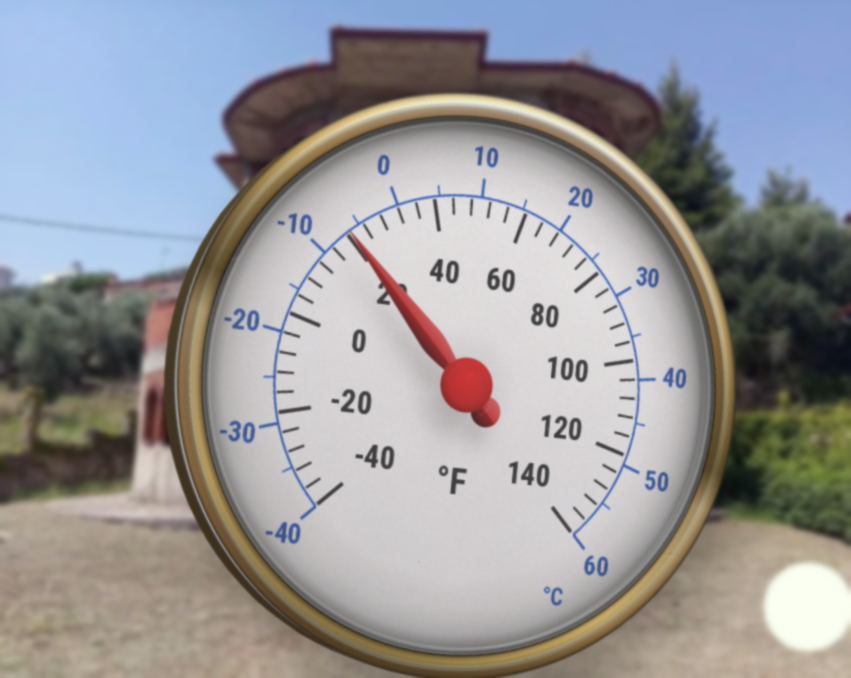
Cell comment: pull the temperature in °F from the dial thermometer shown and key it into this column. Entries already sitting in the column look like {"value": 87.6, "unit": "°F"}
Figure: {"value": 20, "unit": "°F"}
